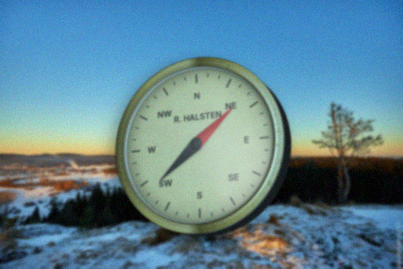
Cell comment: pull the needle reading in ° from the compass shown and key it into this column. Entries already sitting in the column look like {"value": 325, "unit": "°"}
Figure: {"value": 50, "unit": "°"}
